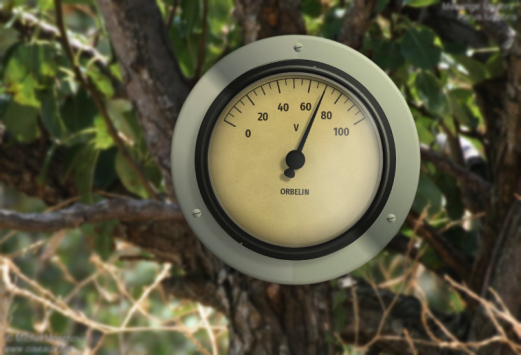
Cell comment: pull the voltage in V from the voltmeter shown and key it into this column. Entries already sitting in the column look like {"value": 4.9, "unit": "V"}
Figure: {"value": 70, "unit": "V"}
